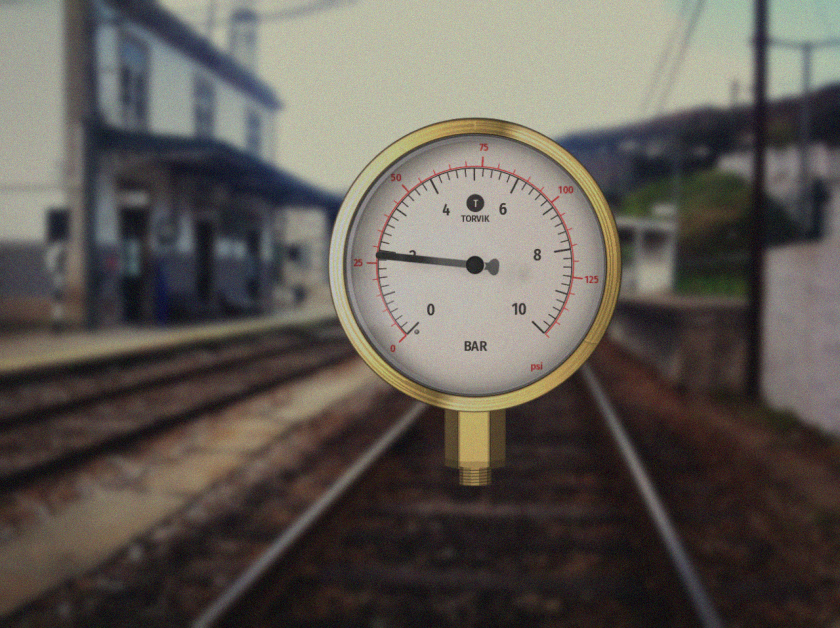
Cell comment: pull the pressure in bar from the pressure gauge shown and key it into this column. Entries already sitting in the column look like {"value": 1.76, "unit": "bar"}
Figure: {"value": 1.9, "unit": "bar"}
